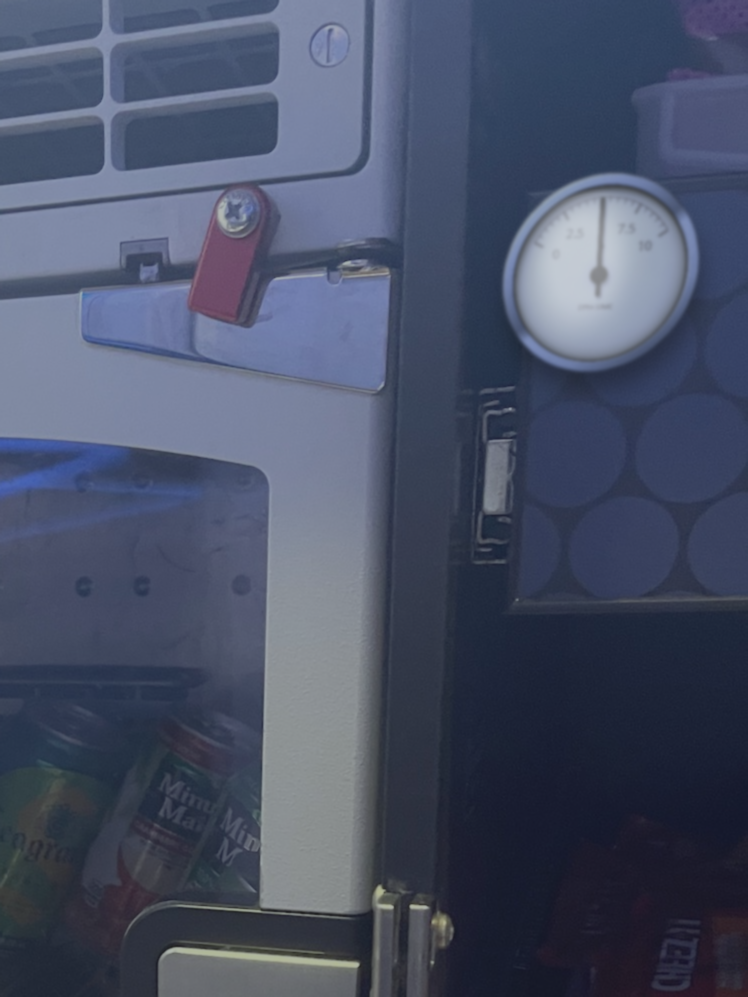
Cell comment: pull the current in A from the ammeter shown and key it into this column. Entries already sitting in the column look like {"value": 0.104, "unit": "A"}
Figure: {"value": 5, "unit": "A"}
